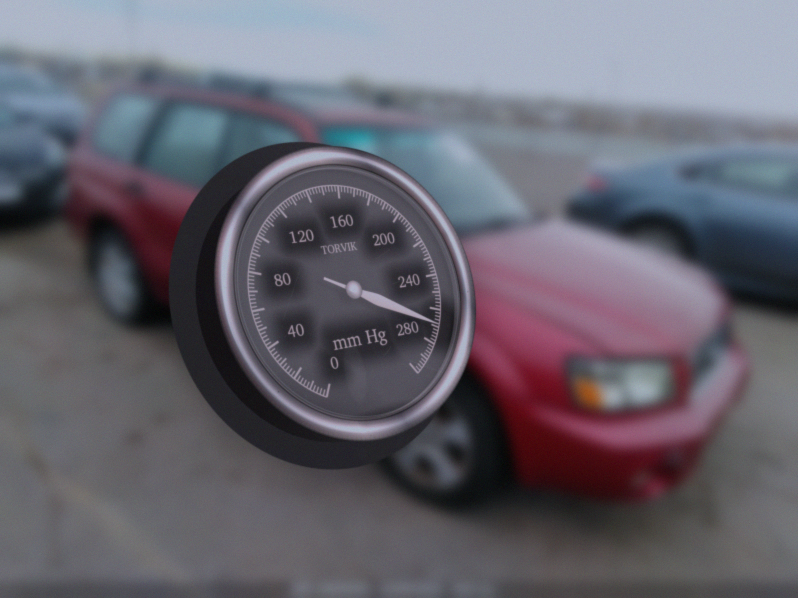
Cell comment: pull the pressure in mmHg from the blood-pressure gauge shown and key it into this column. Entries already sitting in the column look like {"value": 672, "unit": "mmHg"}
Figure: {"value": 270, "unit": "mmHg"}
